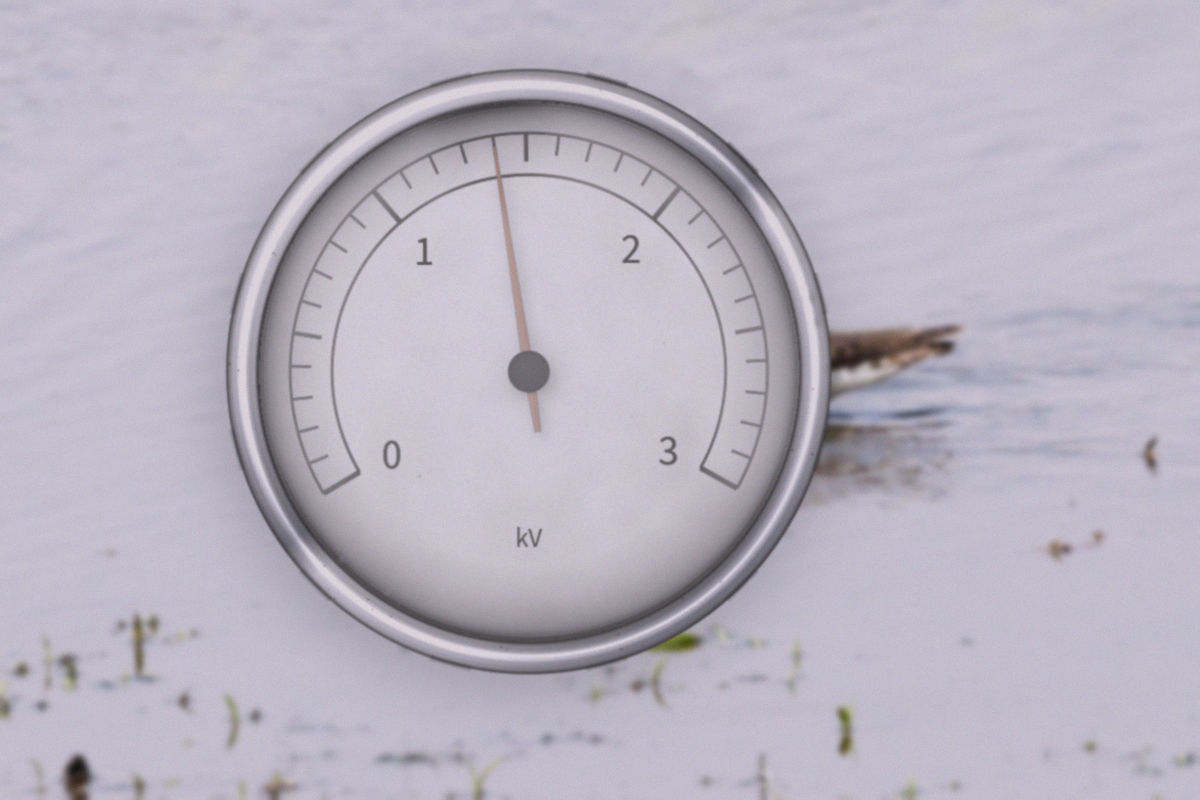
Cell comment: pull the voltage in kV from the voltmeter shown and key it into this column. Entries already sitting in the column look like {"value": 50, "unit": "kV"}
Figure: {"value": 1.4, "unit": "kV"}
